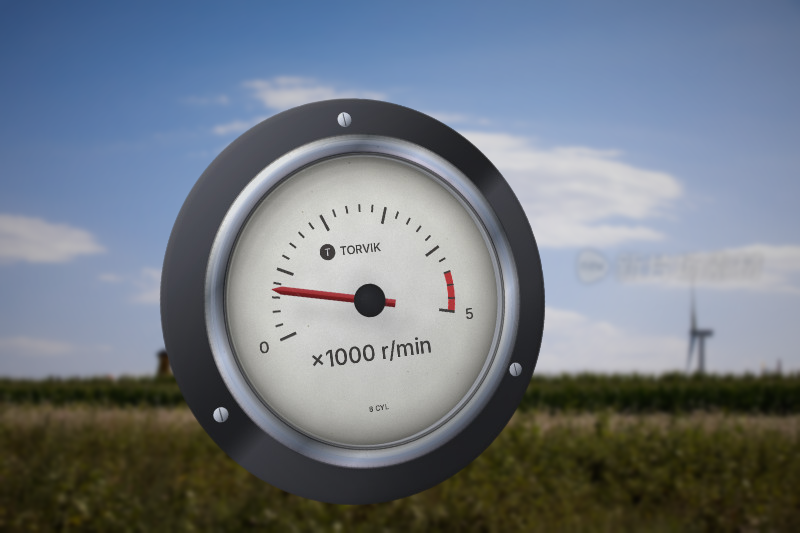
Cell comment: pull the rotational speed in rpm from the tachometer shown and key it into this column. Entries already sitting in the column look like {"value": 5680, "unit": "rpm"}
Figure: {"value": 700, "unit": "rpm"}
